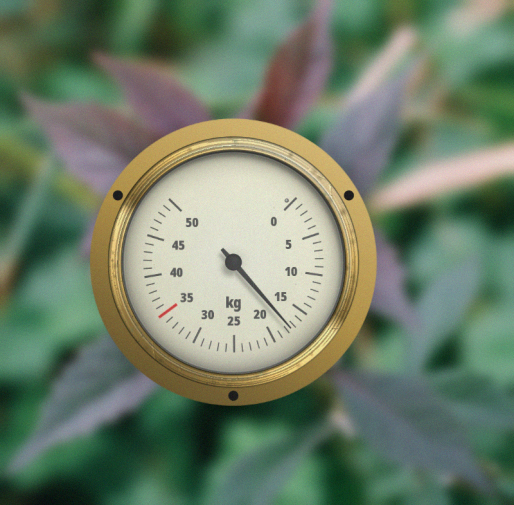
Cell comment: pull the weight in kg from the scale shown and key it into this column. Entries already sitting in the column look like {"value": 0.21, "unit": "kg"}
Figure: {"value": 17.5, "unit": "kg"}
